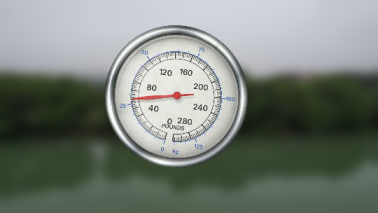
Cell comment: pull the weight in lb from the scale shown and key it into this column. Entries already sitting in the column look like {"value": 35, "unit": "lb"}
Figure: {"value": 60, "unit": "lb"}
